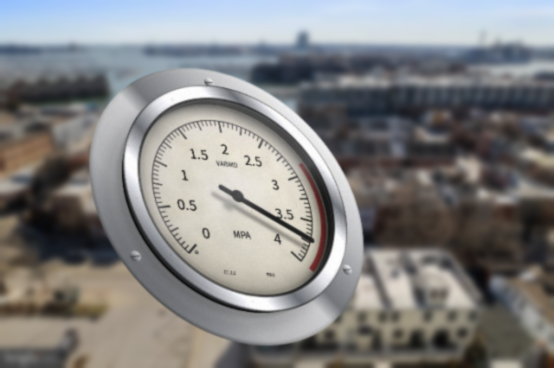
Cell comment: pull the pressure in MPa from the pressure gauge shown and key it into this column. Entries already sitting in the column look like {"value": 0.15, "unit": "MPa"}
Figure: {"value": 3.75, "unit": "MPa"}
